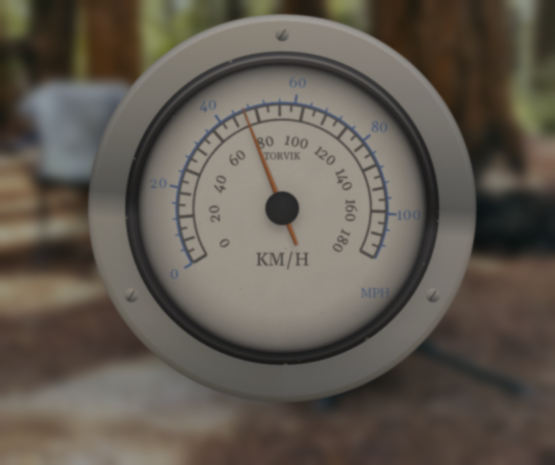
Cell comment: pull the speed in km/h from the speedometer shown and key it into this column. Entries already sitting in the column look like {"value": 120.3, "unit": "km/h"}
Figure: {"value": 75, "unit": "km/h"}
